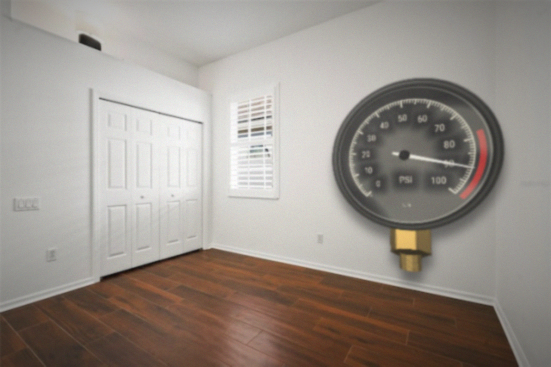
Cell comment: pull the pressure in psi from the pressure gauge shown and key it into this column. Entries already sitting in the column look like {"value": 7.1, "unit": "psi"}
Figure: {"value": 90, "unit": "psi"}
